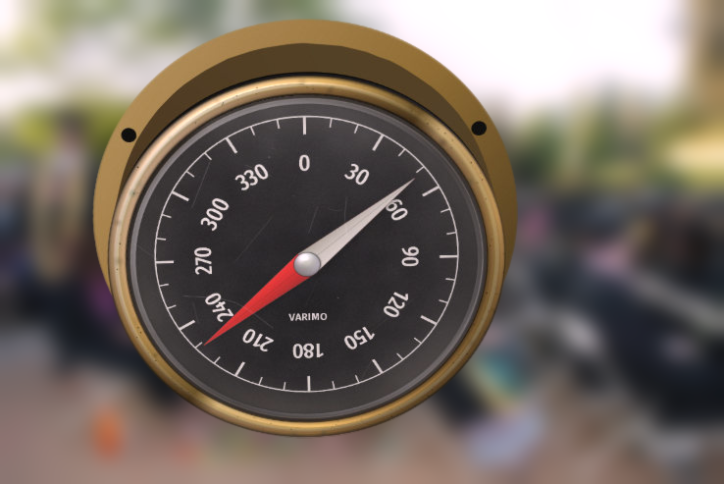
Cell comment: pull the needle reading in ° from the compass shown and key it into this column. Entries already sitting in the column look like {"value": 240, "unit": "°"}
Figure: {"value": 230, "unit": "°"}
